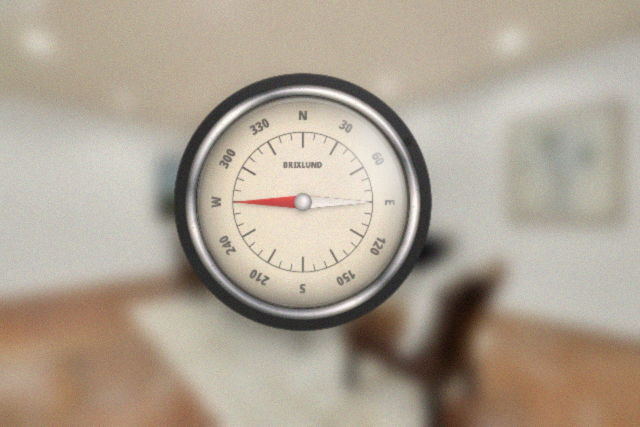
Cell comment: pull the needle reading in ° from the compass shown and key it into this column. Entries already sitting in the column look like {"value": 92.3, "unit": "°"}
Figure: {"value": 270, "unit": "°"}
